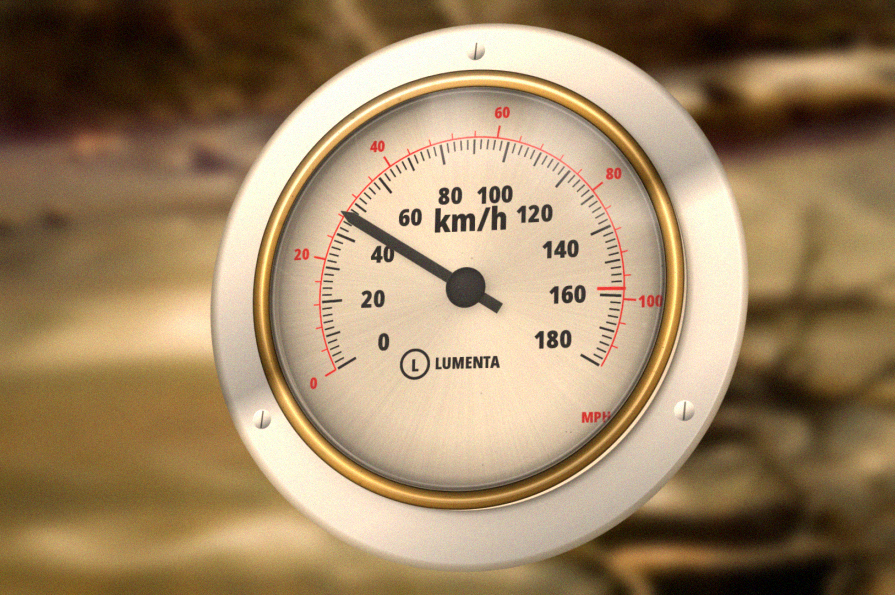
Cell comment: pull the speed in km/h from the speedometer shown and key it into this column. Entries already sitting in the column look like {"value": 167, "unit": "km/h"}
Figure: {"value": 46, "unit": "km/h"}
